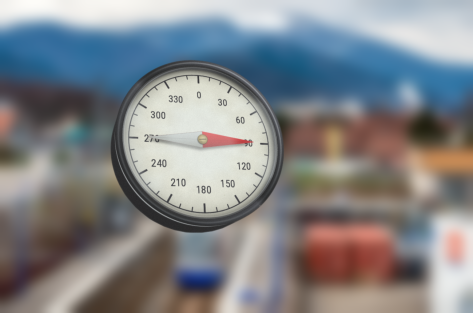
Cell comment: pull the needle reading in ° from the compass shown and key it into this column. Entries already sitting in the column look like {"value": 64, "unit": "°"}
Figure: {"value": 90, "unit": "°"}
